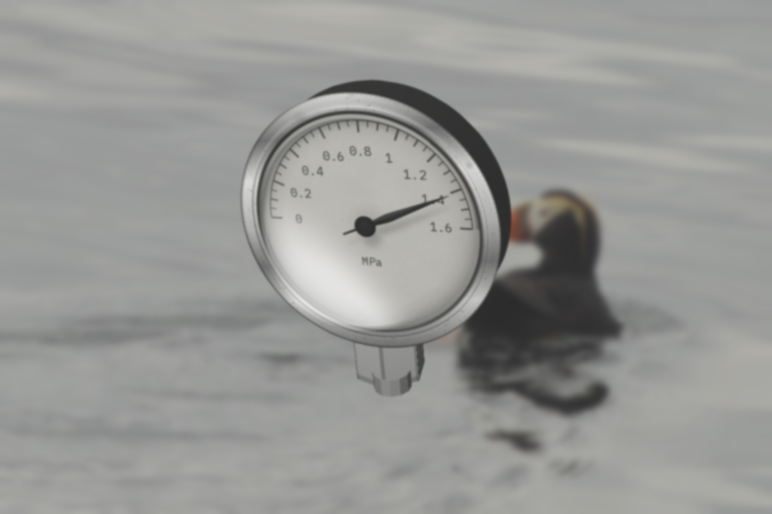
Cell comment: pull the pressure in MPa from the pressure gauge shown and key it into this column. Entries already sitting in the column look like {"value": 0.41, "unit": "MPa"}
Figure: {"value": 1.4, "unit": "MPa"}
